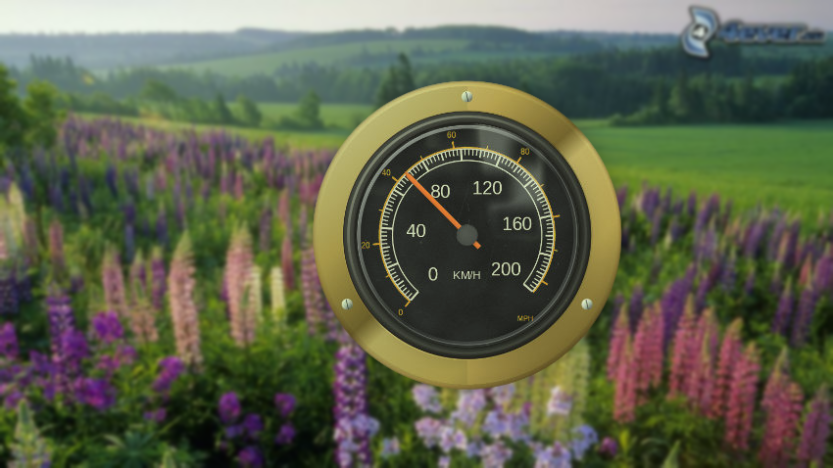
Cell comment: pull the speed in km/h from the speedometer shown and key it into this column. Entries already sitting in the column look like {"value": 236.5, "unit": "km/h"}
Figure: {"value": 70, "unit": "km/h"}
